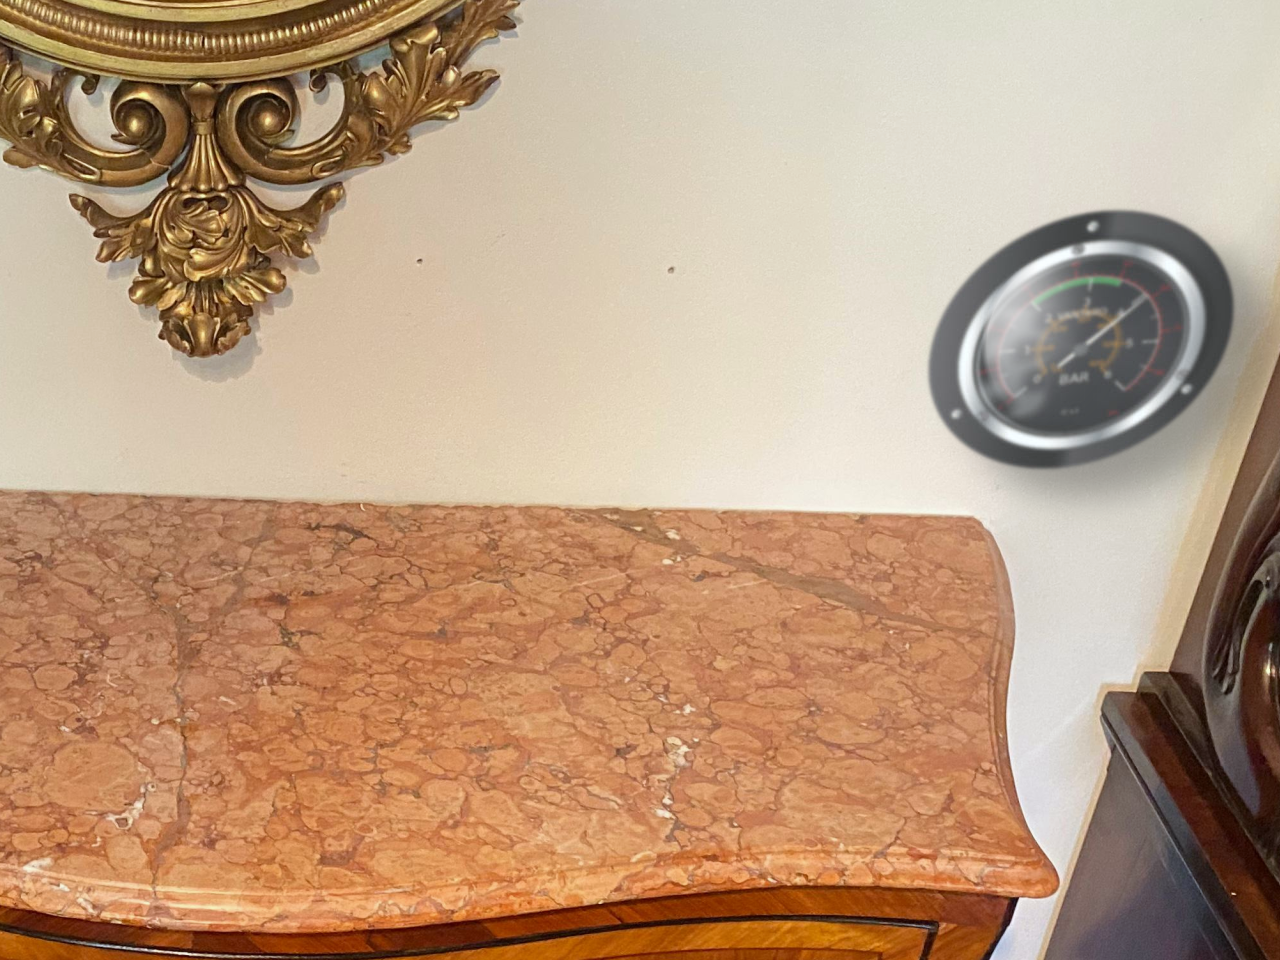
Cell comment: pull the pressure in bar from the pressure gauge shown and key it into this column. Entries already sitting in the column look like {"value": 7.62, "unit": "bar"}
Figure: {"value": 4, "unit": "bar"}
